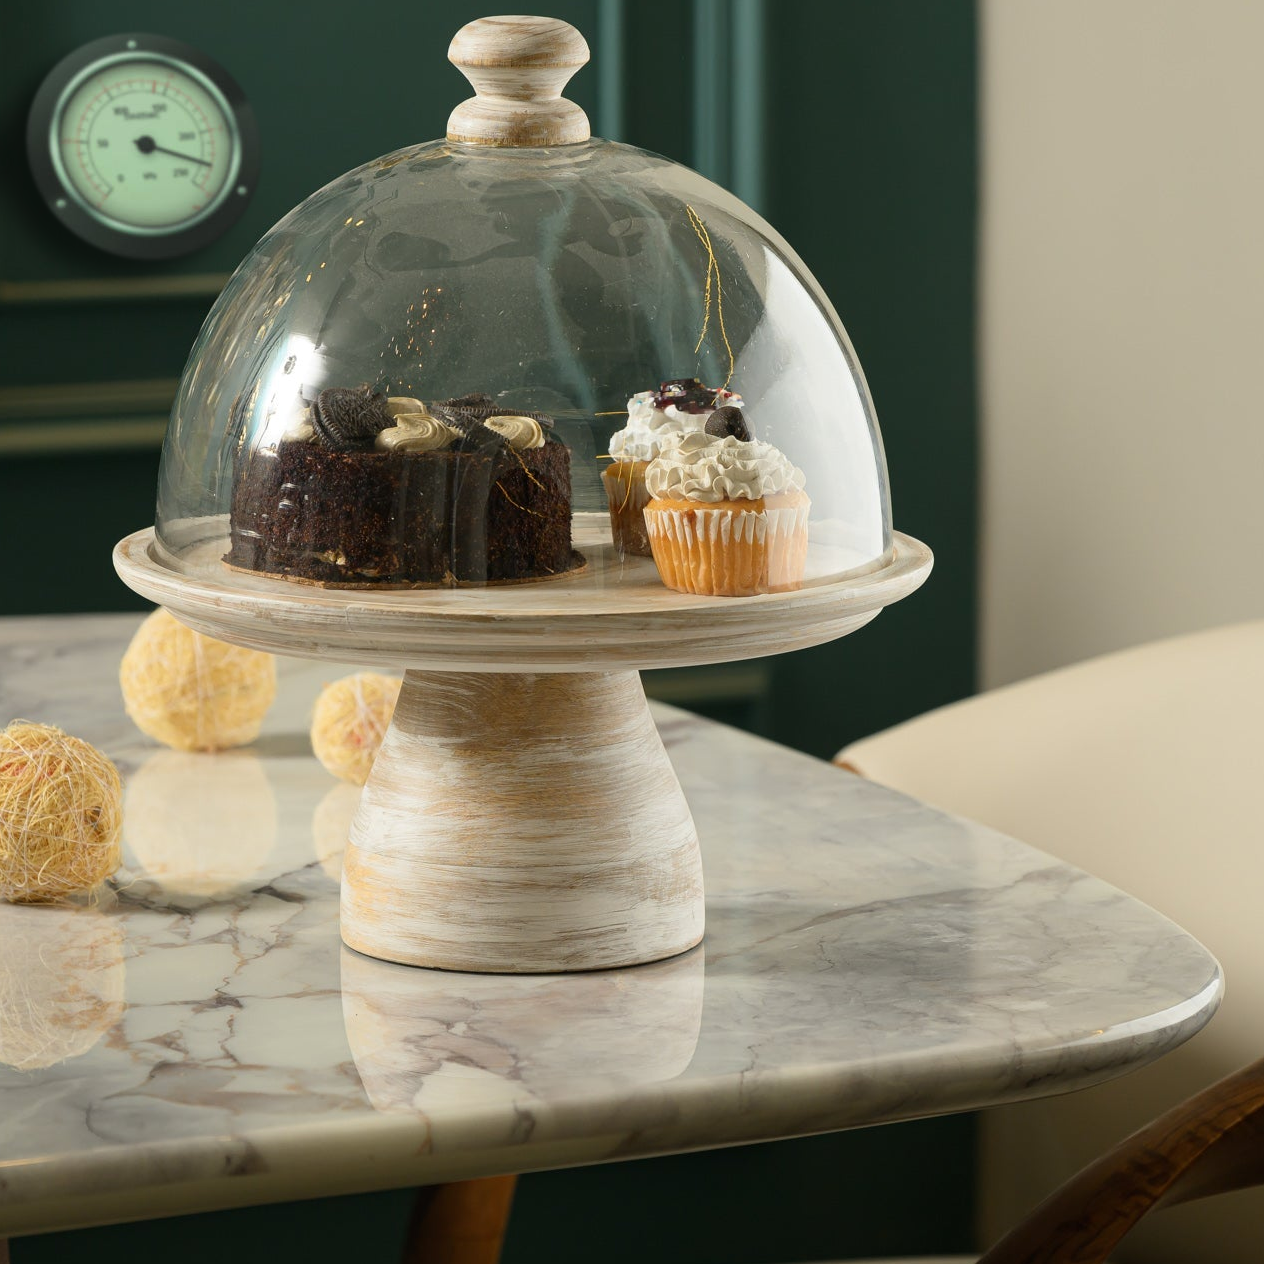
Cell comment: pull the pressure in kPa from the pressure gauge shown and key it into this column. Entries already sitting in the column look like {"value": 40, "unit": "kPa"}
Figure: {"value": 230, "unit": "kPa"}
